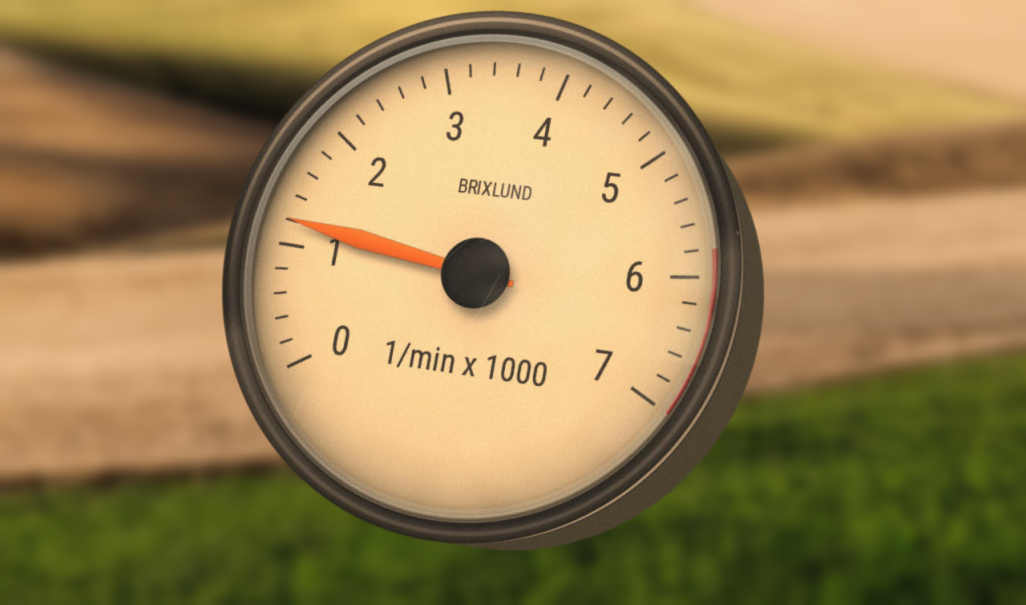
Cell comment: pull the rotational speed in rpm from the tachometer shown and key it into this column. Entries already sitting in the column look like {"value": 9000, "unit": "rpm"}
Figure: {"value": 1200, "unit": "rpm"}
